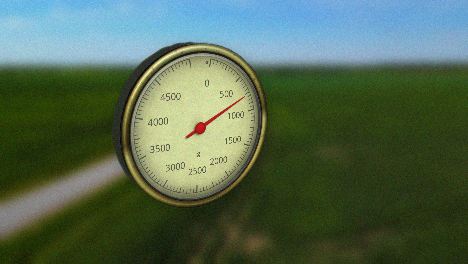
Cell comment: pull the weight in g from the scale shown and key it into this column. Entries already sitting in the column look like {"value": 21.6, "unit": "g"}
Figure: {"value": 750, "unit": "g"}
